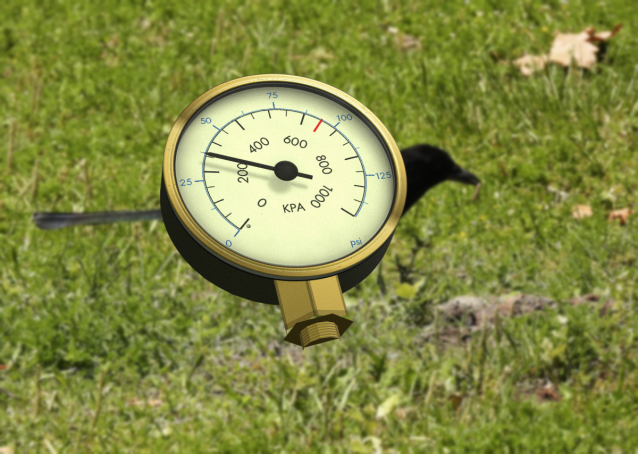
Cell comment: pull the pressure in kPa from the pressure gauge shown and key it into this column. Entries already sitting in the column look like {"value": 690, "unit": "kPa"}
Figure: {"value": 250, "unit": "kPa"}
